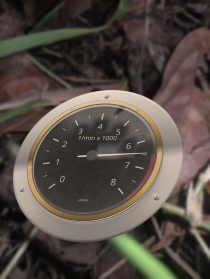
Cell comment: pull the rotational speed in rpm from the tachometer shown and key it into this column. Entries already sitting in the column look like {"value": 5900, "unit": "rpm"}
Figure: {"value": 6500, "unit": "rpm"}
